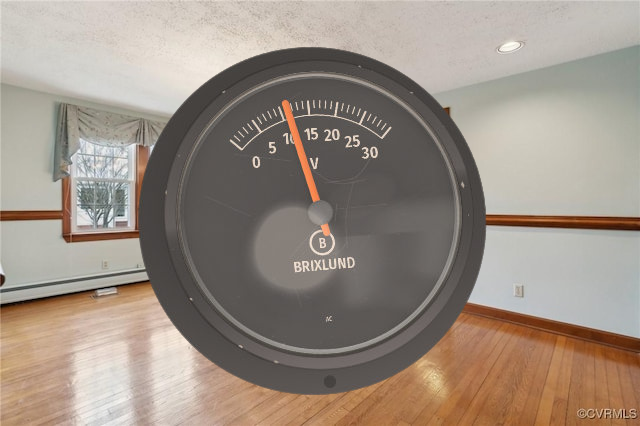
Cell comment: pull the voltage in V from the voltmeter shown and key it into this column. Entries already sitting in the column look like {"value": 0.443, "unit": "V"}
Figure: {"value": 11, "unit": "V"}
